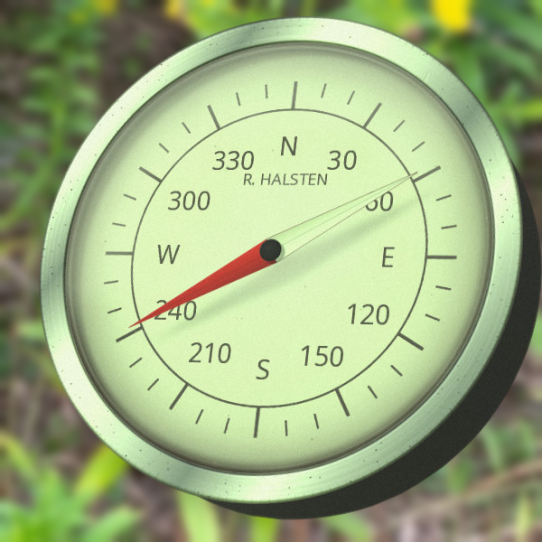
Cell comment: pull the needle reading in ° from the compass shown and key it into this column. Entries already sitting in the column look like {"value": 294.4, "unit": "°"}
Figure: {"value": 240, "unit": "°"}
